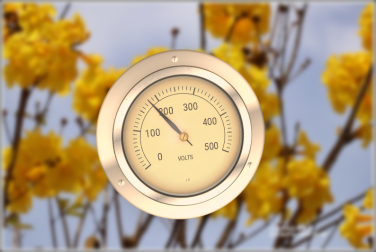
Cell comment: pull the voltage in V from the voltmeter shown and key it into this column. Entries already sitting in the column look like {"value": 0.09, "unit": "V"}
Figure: {"value": 180, "unit": "V"}
